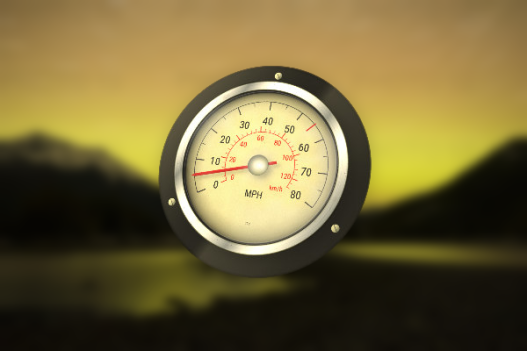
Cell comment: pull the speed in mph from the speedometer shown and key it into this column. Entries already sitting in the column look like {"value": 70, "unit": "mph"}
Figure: {"value": 5, "unit": "mph"}
